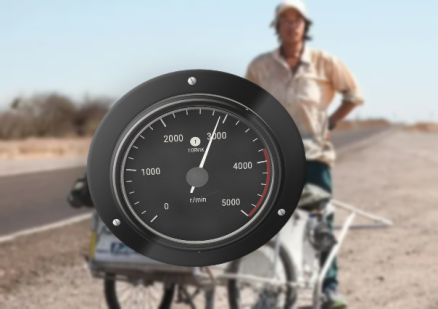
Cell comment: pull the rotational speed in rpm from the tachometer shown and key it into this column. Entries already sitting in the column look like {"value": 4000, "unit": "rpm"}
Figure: {"value": 2900, "unit": "rpm"}
